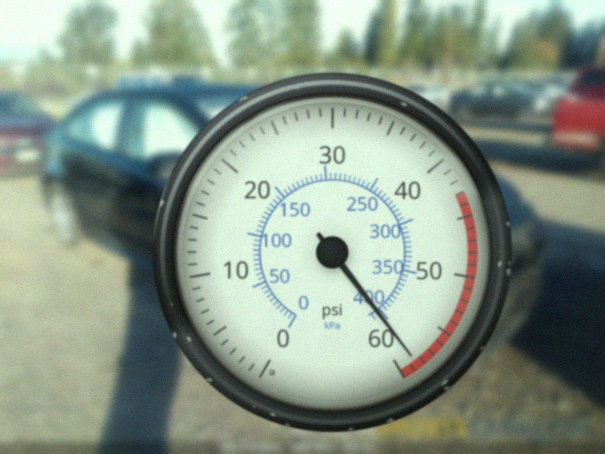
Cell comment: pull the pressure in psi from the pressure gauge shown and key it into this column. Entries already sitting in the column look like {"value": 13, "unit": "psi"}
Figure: {"value": 58.5, "unit": "psi"}
